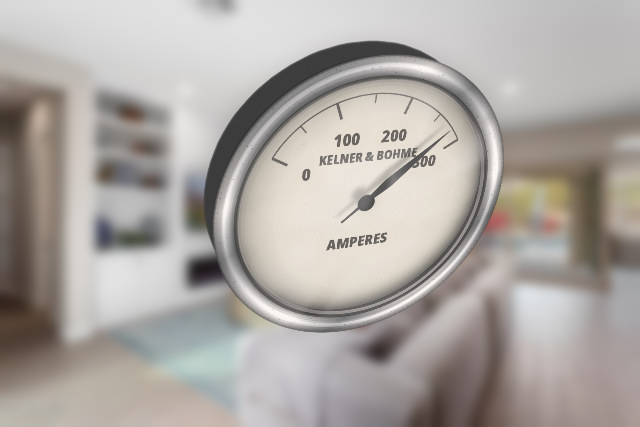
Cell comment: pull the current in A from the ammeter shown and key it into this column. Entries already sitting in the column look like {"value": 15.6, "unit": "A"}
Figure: {"value": 275, "unit": "A"}
